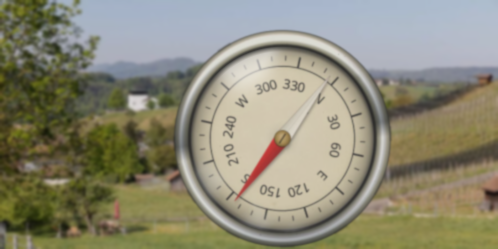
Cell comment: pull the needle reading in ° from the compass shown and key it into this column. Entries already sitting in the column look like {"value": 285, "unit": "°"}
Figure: {"value": 175, "unit": "°"}
